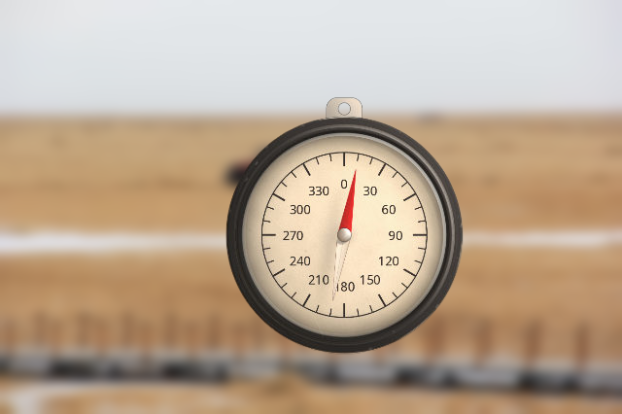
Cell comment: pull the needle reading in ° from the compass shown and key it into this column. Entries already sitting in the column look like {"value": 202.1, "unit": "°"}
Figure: {"value": 10, "unit": "°"}
